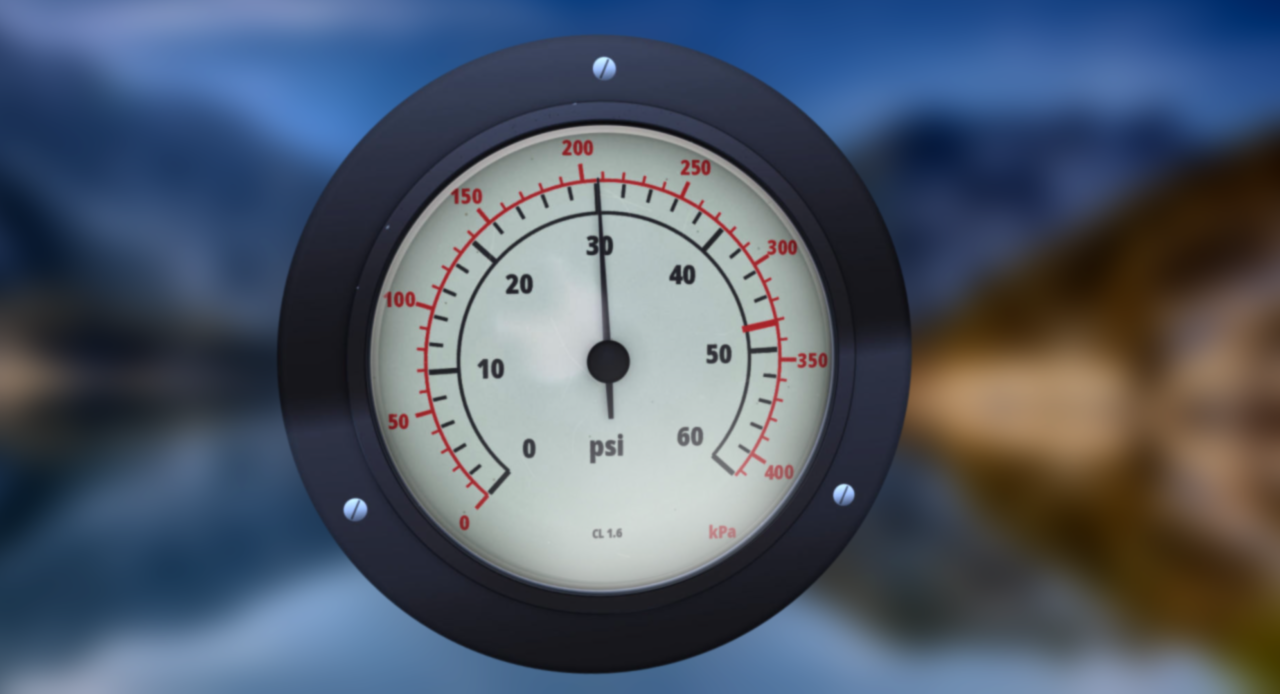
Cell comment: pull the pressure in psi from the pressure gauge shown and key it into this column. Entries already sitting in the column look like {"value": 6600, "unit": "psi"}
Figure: {"value": 30, "unit": "psi"}
